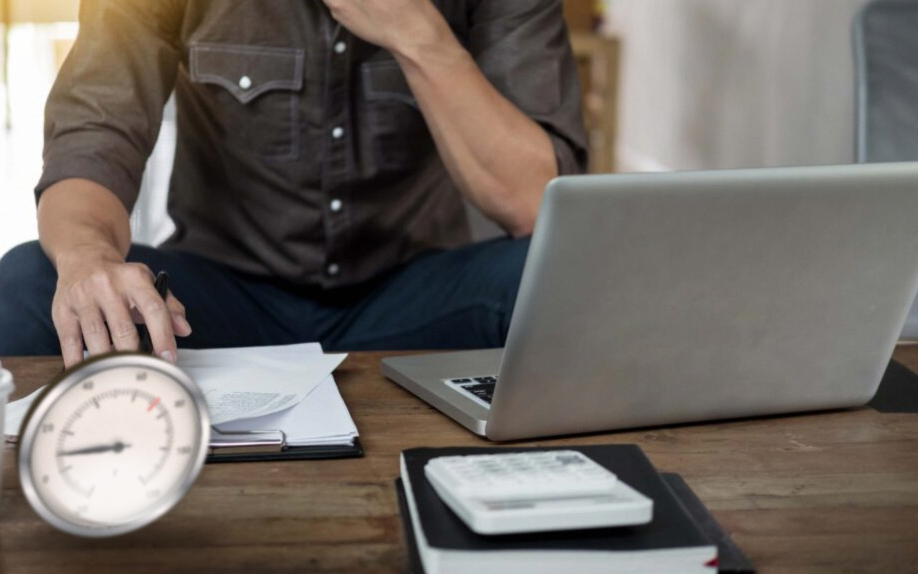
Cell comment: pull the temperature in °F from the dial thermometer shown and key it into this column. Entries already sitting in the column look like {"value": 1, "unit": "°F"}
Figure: {"value": 10, "unit": "°F"}
